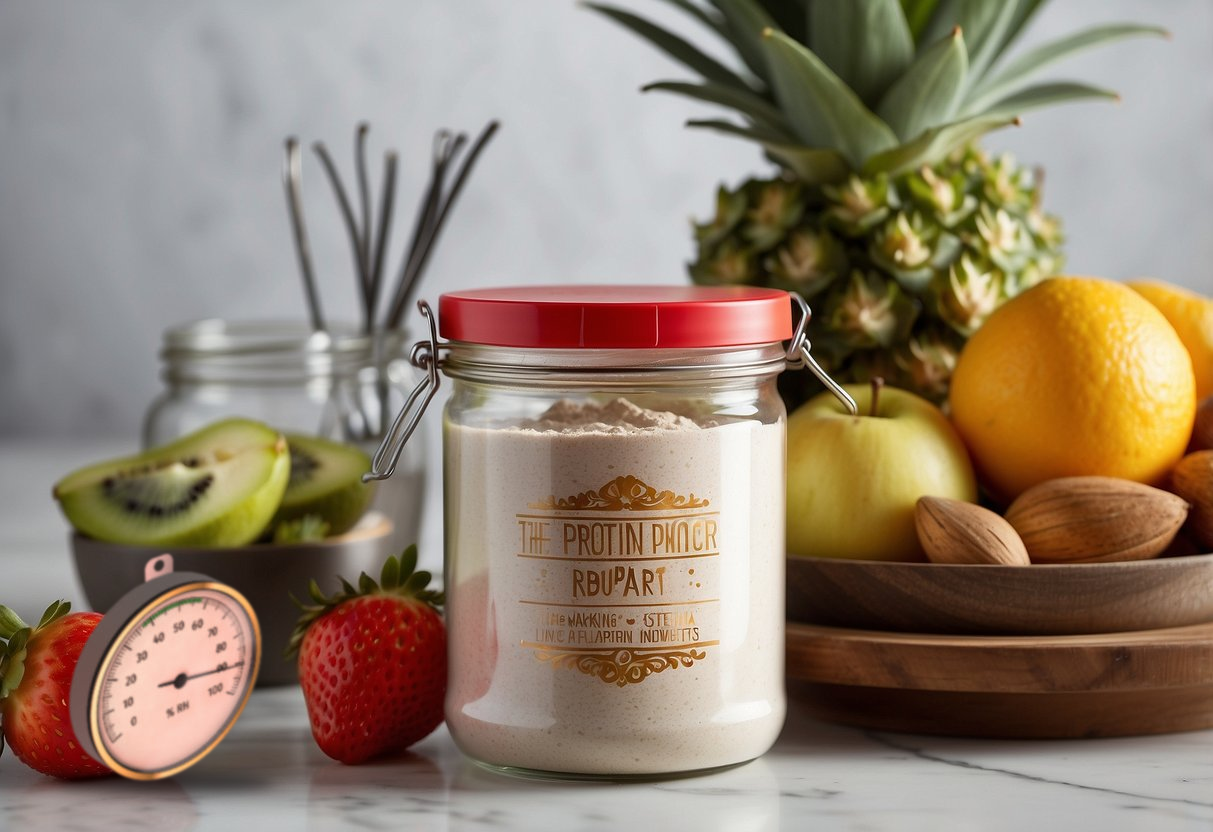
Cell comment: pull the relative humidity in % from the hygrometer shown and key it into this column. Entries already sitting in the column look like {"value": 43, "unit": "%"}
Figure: {"value": 90, "unit": "%"}
